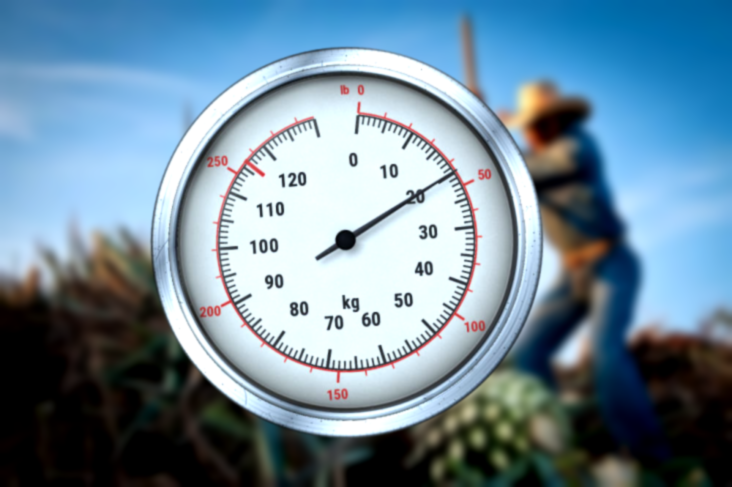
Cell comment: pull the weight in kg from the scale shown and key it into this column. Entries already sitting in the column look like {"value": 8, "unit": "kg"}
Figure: {"value": 20, "unit": "kg"}
